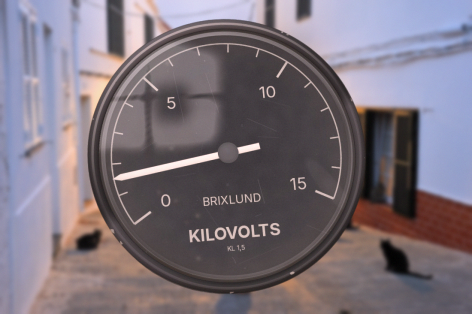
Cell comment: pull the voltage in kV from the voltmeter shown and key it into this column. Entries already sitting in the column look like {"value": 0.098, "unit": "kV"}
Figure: {"value": 1.5, "unit": "kV"}
